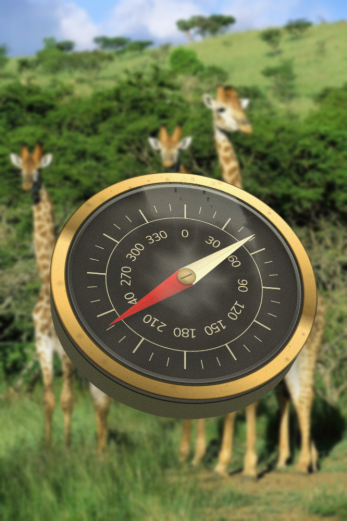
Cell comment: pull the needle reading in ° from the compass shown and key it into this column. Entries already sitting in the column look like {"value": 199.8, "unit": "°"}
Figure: {"value": 230, "unit": "°"}
